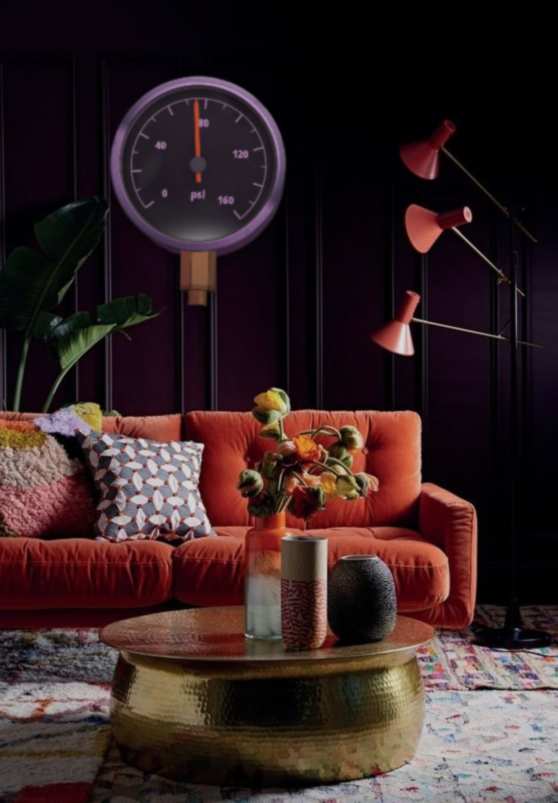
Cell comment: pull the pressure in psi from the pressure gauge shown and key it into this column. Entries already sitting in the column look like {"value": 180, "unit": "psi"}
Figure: {"value": 75, "unit": "psi"}
